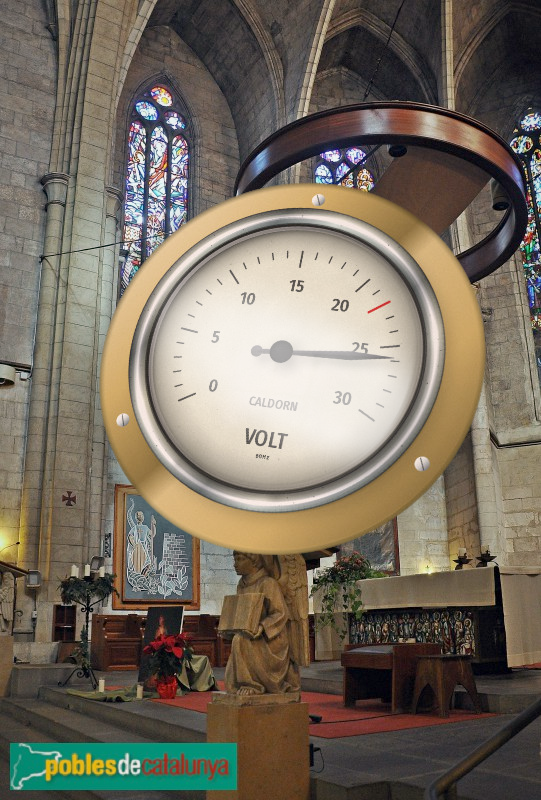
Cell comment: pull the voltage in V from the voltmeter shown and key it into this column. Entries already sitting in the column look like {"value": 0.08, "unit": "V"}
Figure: {"value": 26, "unit": "V"}
